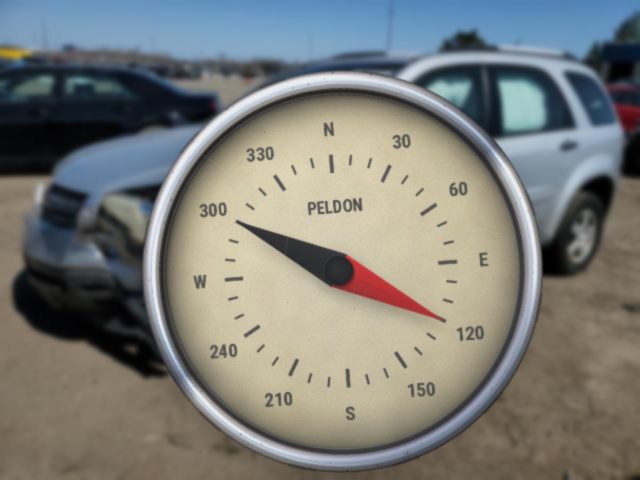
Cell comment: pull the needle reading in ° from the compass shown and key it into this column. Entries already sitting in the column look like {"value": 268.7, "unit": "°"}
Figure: {"value": 120, "unit": "°"}
